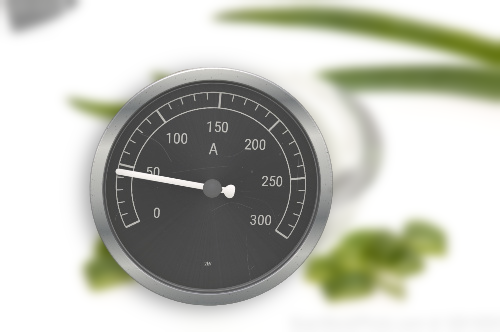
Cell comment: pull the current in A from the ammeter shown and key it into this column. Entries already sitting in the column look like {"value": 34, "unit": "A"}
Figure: {"value": 45, "unit": "A"}
